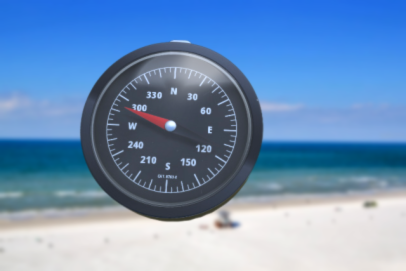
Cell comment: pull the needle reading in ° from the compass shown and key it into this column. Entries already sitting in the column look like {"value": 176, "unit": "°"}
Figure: {"value": 290, "unit": "°"}
